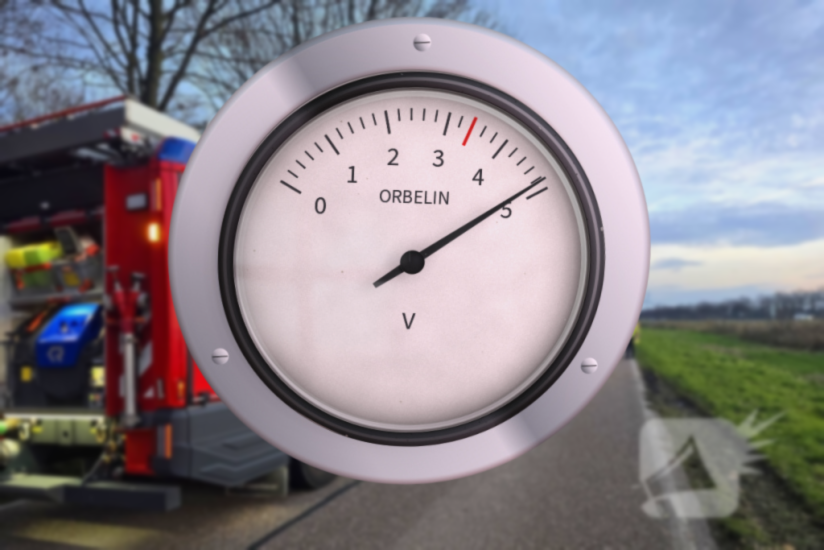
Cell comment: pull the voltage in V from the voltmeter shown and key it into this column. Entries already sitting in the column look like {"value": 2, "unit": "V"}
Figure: {"value": 4.8, "unit": "V"}
